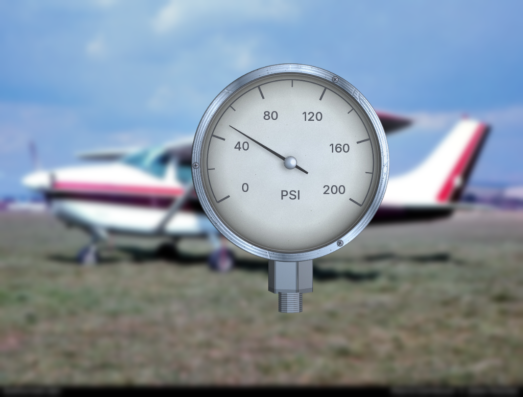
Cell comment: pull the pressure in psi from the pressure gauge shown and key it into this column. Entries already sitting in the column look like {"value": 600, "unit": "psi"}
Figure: {"value": 50, "unit": "psi"}
